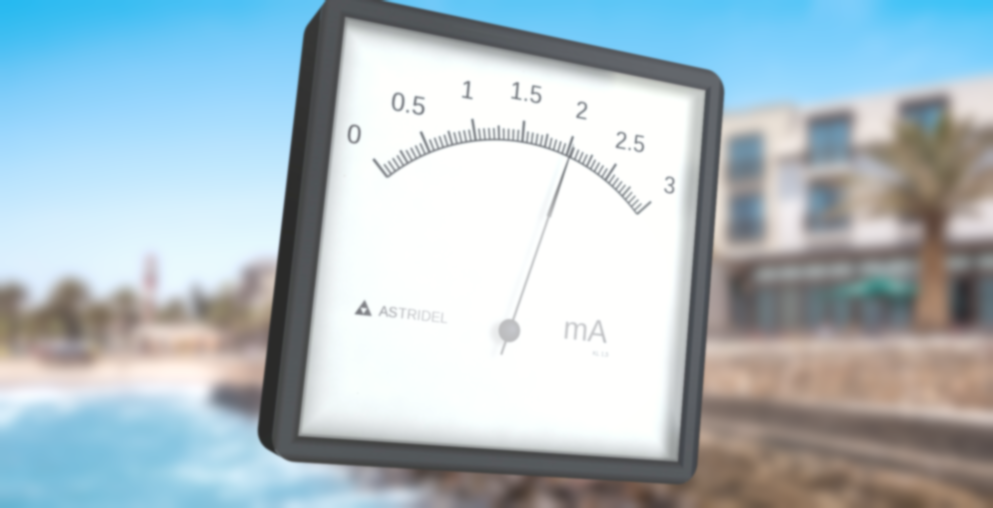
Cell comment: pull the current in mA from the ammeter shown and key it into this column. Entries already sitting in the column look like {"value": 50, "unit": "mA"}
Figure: {"value": 2, "unit": "mA"}
